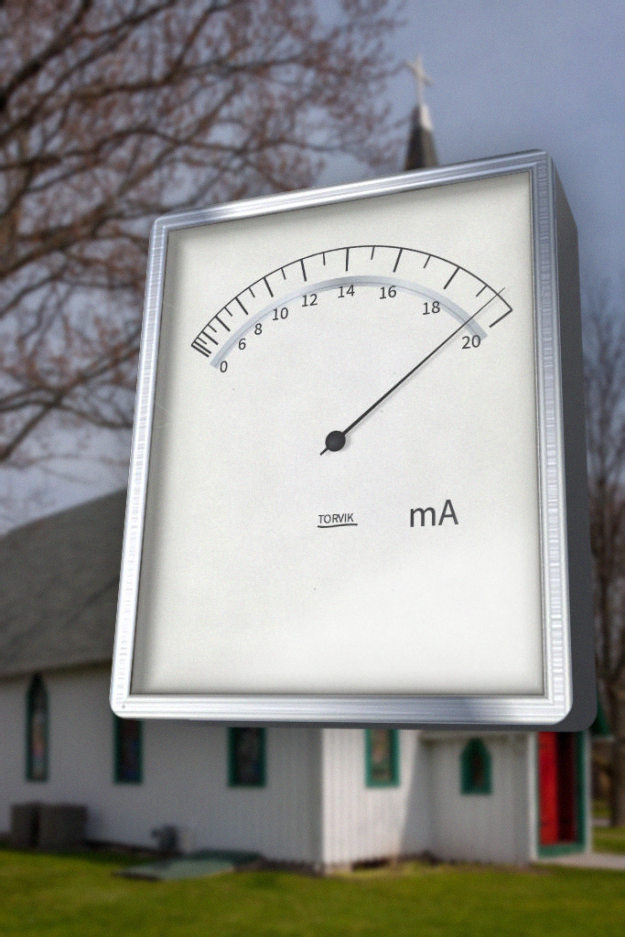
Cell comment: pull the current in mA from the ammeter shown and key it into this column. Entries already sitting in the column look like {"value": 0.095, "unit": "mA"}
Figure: {"value": 19.5, "unit": "mA"}
